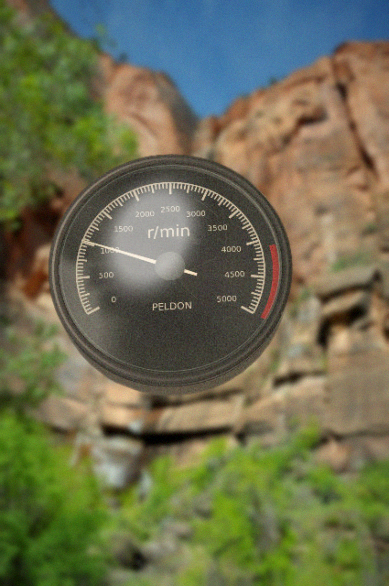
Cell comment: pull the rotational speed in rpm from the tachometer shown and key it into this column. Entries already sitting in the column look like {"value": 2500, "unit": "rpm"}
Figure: {"value": 1000, "unit": "rpm"}
